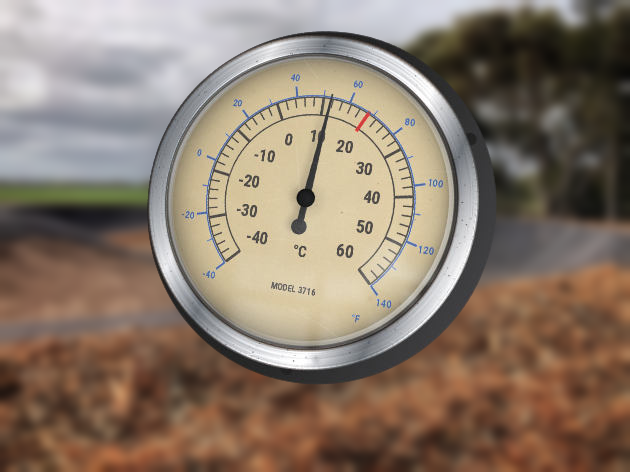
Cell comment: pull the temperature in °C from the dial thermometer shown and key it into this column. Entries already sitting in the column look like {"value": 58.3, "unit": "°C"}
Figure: {"value": 12, "unit": "°C"}
